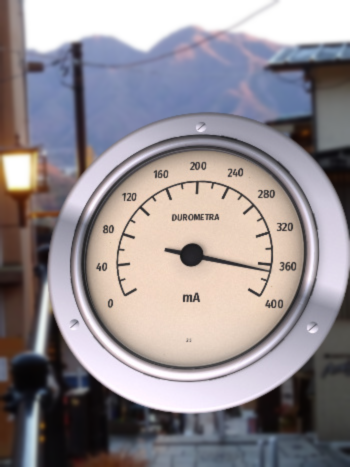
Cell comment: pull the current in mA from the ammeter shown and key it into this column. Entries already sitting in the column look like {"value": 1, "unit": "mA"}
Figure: {"value": 370, "unit": "mA"}
